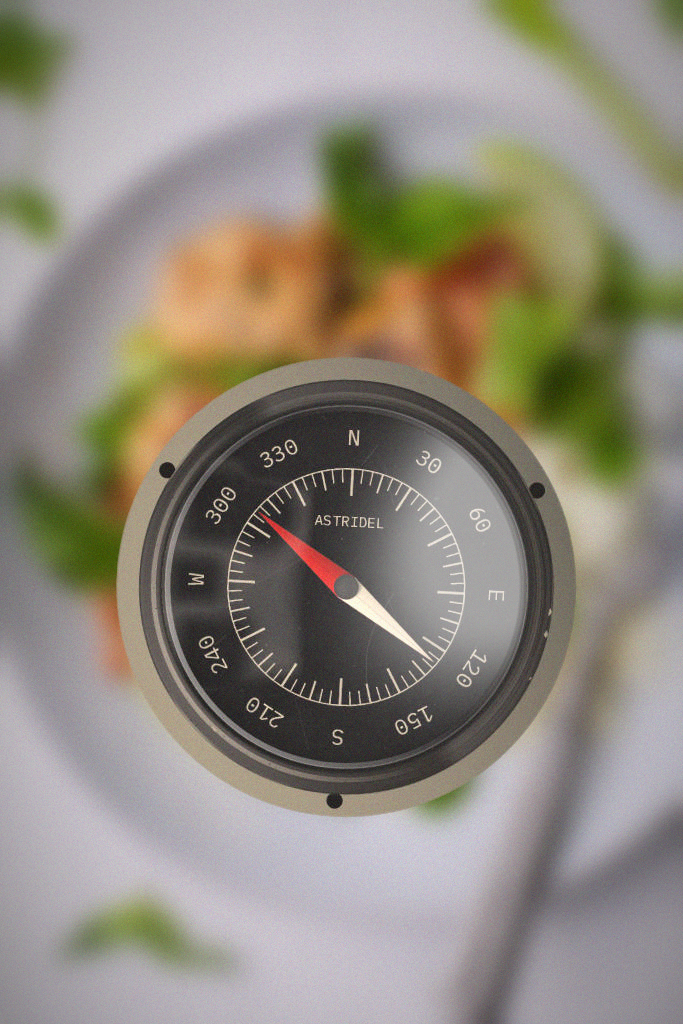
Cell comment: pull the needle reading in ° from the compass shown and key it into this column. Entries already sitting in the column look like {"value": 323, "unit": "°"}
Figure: {"value": 307.5, "unit": "°"}
